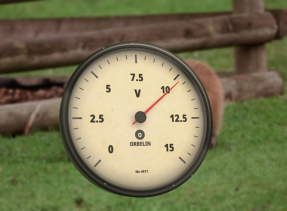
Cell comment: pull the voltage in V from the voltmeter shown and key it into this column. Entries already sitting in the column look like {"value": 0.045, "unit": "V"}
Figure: {"value": 10.25, "unit": "V"}
